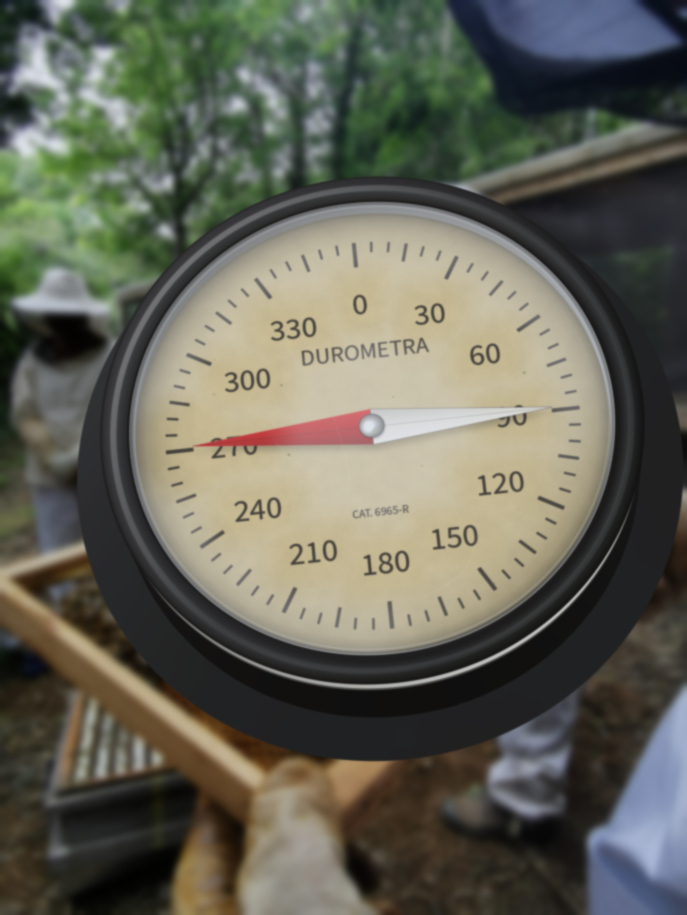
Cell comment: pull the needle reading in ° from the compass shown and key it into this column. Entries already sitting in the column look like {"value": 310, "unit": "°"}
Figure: {"value": 270, "unit": "°"}
